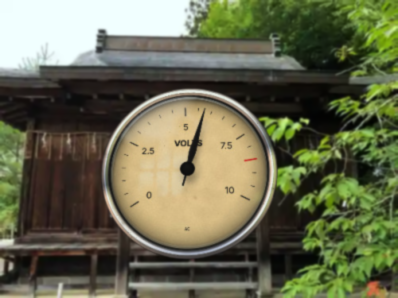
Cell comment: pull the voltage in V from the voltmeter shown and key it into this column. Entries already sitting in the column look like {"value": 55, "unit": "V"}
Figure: {"value": 5.75, "unit": "V"}
